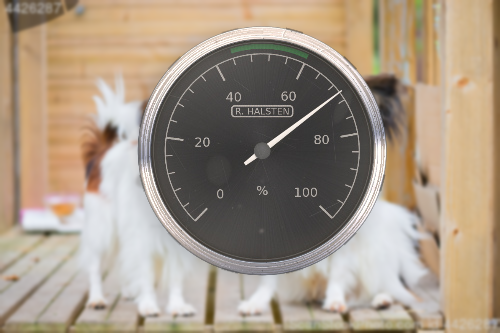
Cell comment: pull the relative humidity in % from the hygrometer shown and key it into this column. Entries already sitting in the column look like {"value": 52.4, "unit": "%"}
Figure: {"value": 70, "unit": "%"}
